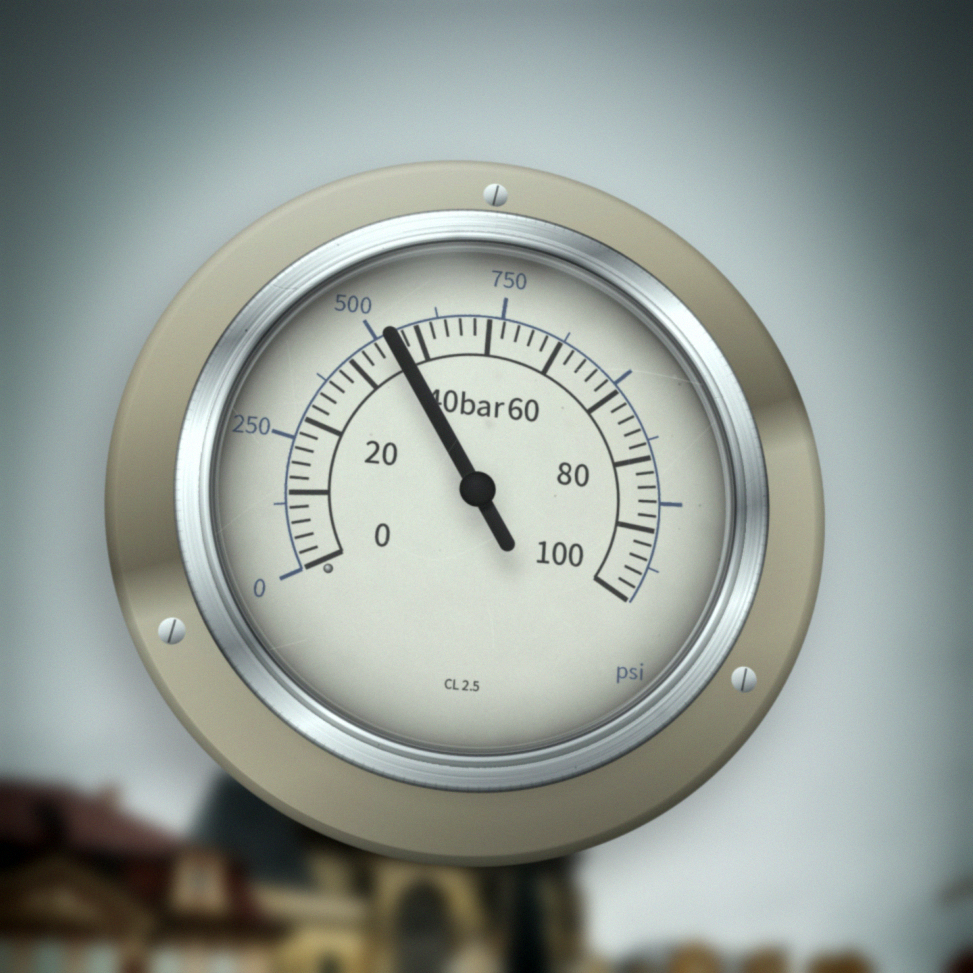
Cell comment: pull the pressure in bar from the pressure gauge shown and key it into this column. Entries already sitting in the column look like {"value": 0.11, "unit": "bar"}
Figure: {"value": 36, "unit": "bar"}
